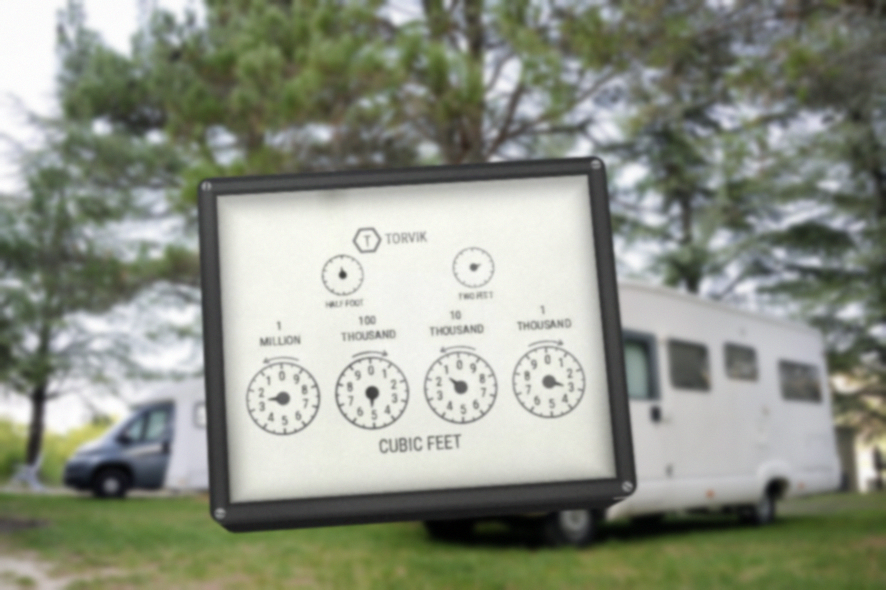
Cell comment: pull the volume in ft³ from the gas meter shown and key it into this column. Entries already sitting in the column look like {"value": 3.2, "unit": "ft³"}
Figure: {"value": 251300, "unit": "ft³"}
